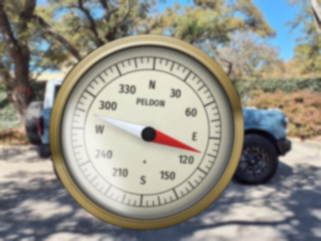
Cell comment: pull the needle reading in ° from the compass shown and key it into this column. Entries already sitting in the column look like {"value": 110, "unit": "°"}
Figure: {"value": 105, "unit": "°"}
